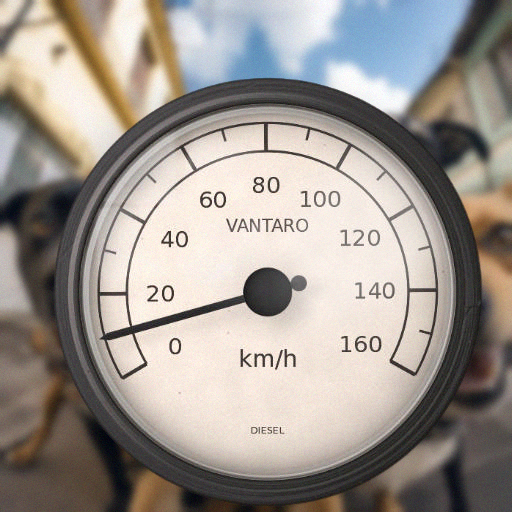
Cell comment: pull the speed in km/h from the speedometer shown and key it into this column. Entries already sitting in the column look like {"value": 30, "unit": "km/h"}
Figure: {"value": 10, "unit": "km/h"}
